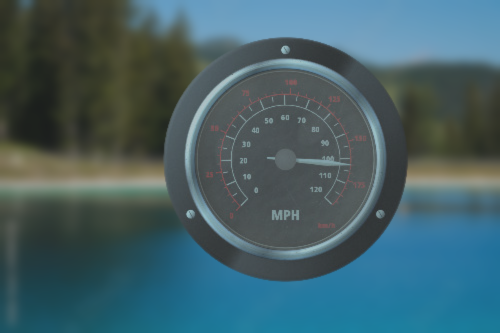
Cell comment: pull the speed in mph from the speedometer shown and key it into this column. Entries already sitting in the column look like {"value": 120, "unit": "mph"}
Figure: {"value": 102.5, "unit": "mph"}
